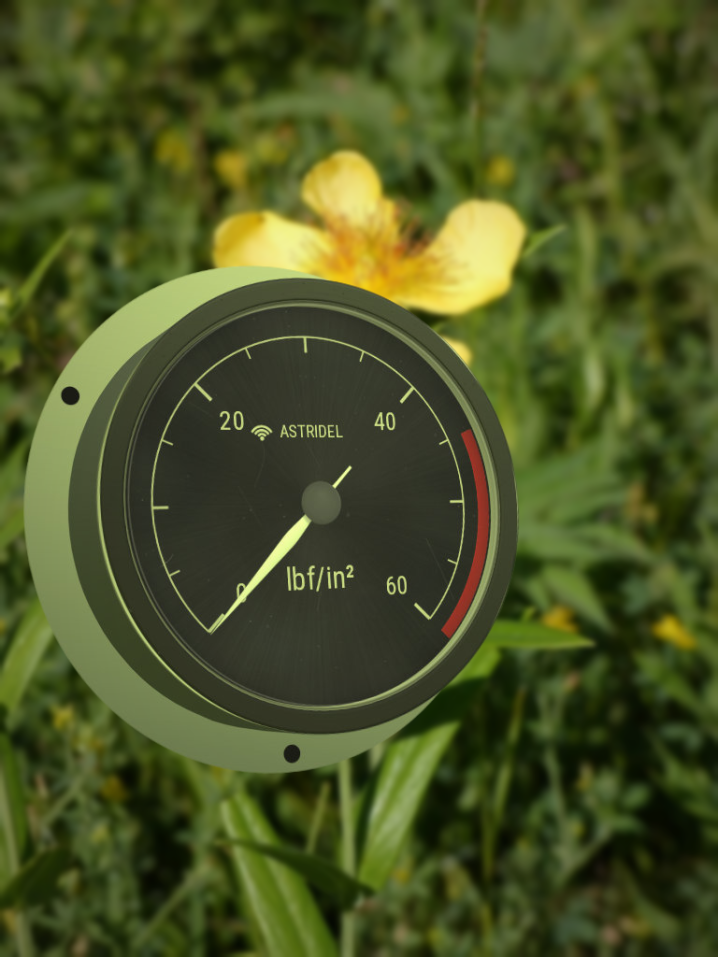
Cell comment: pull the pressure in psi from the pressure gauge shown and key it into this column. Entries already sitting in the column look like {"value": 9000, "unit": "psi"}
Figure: {"value": 0, "unit": "psi"}
